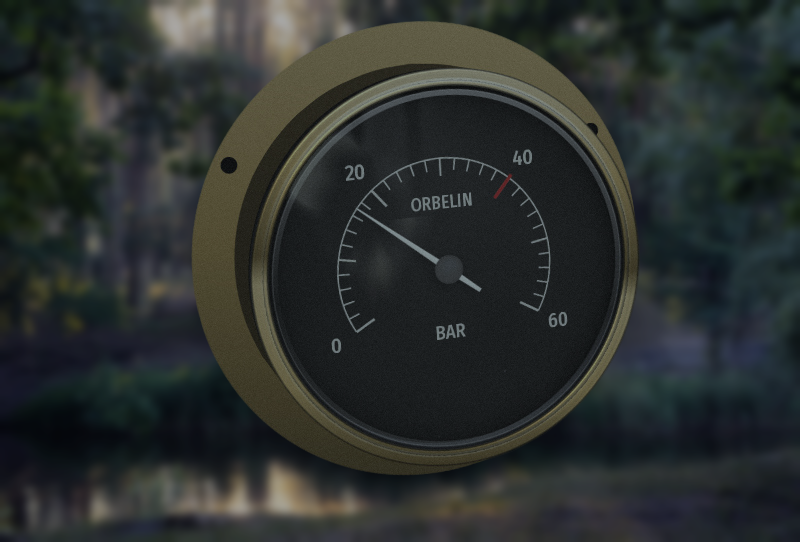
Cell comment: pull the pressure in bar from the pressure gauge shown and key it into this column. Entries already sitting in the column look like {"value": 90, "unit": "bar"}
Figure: {"value": 17, "unit": "bar"}
